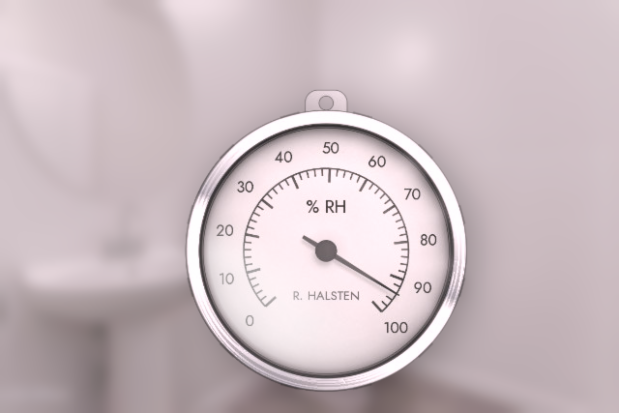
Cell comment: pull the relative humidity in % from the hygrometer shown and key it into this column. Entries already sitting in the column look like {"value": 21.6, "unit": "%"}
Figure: {"value": 94, "unit": "%"}
